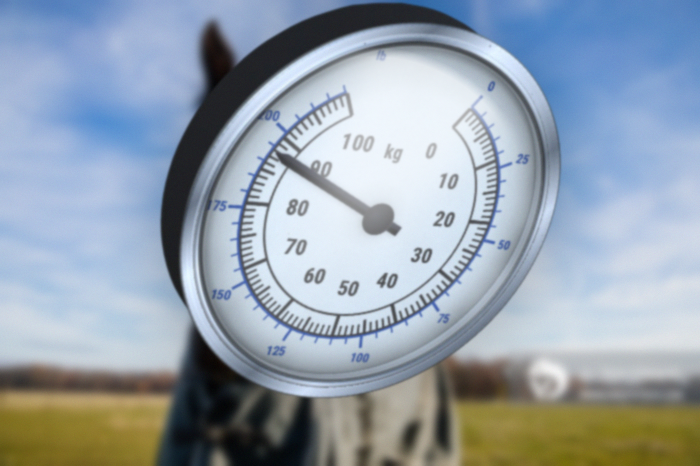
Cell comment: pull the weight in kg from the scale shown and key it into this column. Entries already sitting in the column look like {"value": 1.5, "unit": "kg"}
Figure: {"value": 88, "unit": "kg"}
